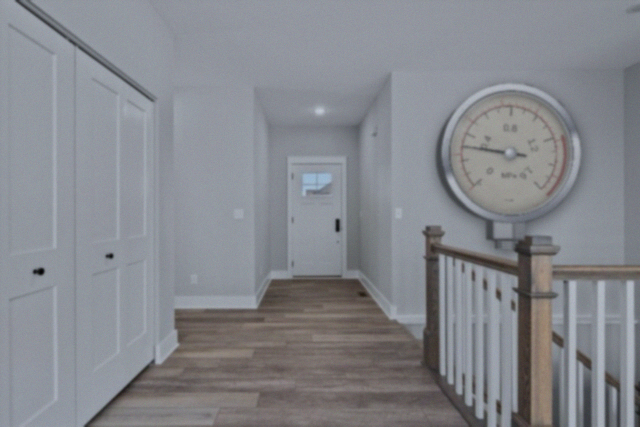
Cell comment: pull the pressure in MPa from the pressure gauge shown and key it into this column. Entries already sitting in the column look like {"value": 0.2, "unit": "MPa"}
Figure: {"value": 0.3, "unit": "MPa"}
